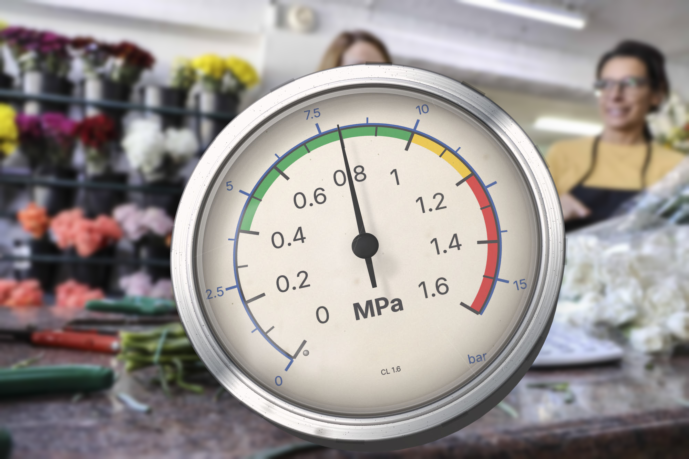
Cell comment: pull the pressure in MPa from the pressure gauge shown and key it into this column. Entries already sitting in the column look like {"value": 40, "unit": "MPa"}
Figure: {"value": 0.8, "unit": "MPa"}
